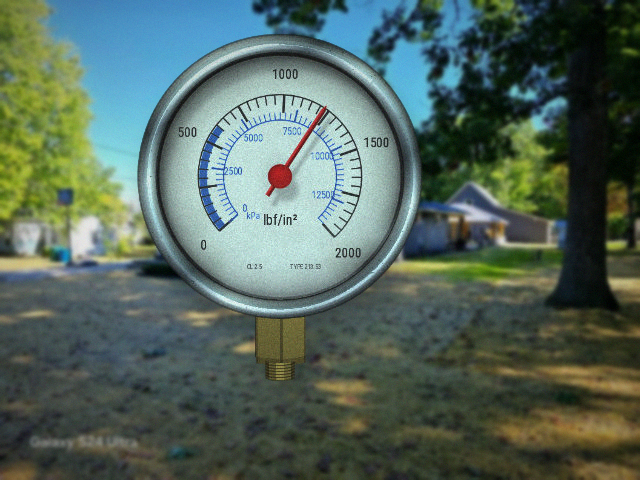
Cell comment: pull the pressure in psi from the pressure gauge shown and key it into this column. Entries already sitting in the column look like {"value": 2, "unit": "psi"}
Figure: {"value": 1225, "unit": "psi"}
